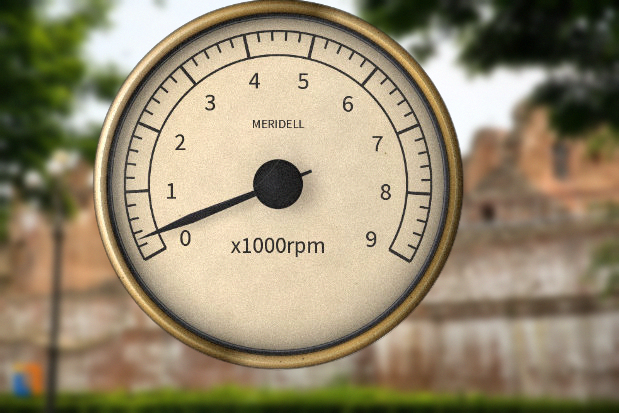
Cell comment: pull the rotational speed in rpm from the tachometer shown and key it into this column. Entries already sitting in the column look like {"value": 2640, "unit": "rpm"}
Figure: {"value": 300, "unit": "rpm"}
